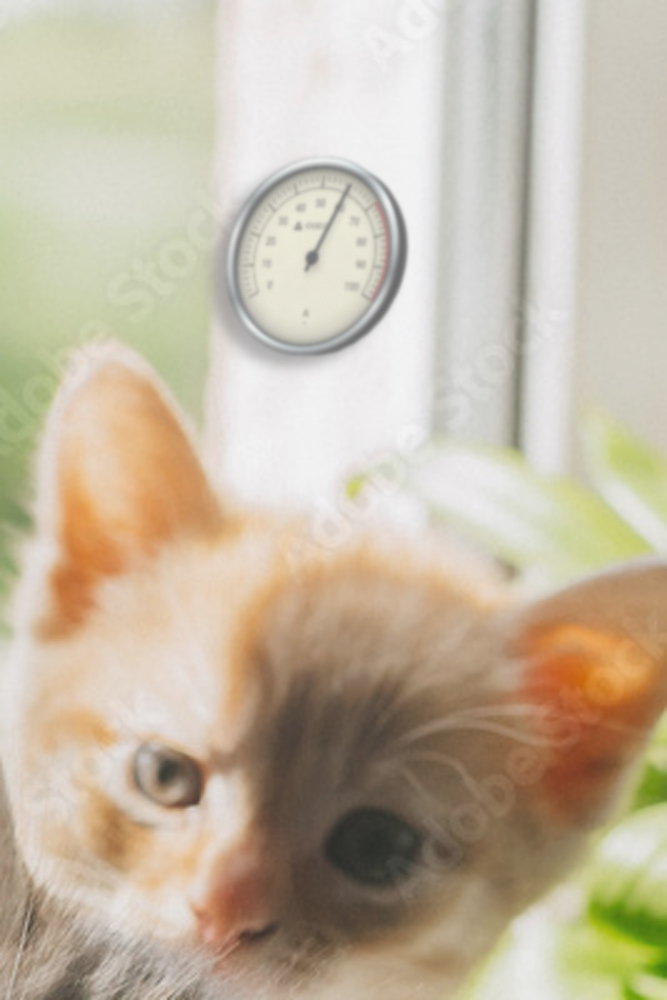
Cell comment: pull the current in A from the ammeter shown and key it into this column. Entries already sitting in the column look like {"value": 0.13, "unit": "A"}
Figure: {"value": 60, "unit": "A"}
